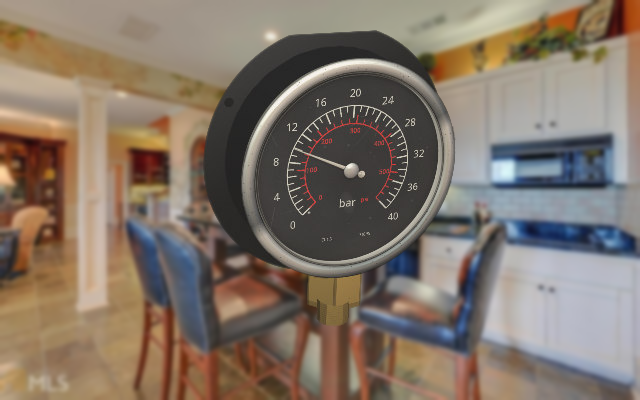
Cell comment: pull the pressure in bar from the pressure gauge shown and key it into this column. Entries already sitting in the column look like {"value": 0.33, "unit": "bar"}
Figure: {"value": 10, "unit": "bar"}
